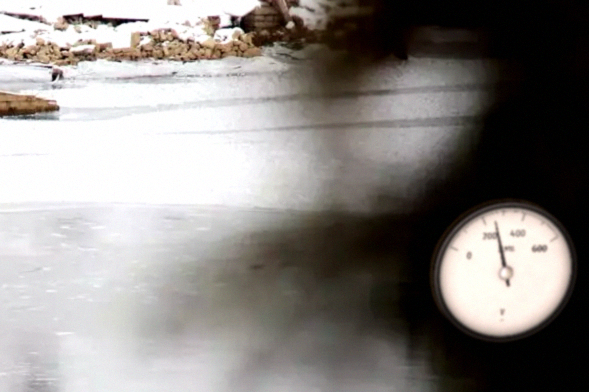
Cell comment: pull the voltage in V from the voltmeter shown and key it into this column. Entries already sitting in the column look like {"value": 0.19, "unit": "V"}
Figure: {"value": 250, "unit": "V"}
